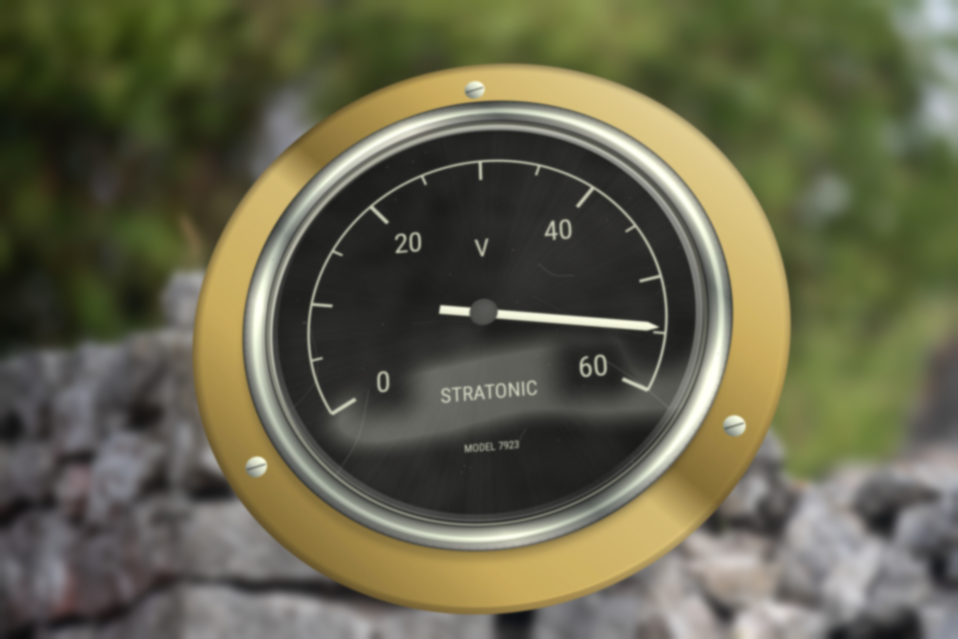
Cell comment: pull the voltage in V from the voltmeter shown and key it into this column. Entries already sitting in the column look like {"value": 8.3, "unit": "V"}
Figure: {"value": 55, "unit": "V"}
